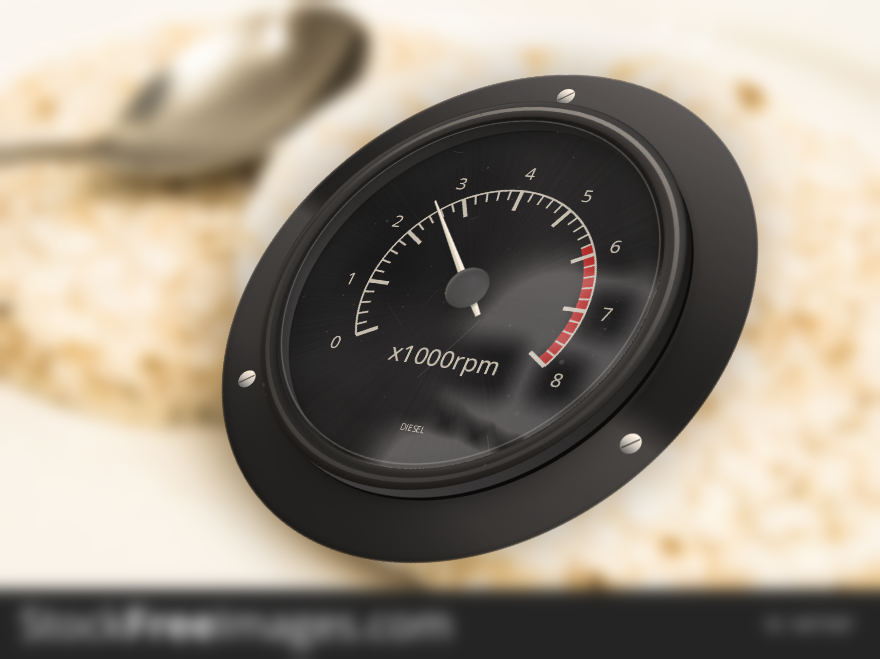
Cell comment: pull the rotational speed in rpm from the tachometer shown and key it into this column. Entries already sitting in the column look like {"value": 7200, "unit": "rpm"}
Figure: {"value": 2600, "unit": "rpm"}
